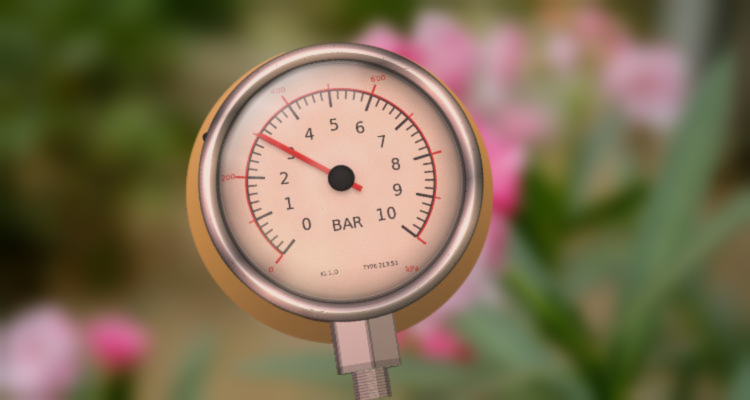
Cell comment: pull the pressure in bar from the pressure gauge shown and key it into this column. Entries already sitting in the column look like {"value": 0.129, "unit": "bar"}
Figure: {"value": 3, "unit": "bar"}
